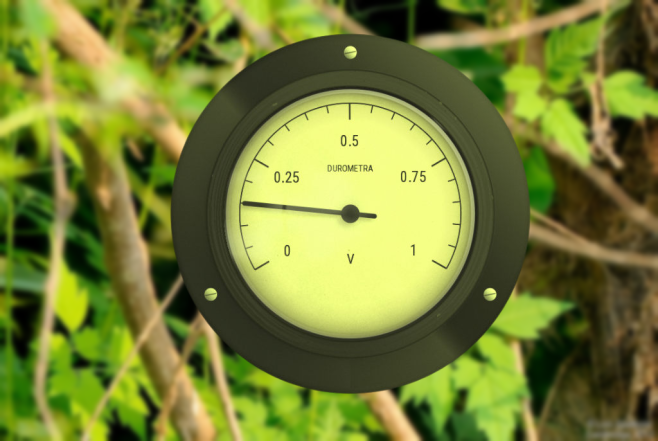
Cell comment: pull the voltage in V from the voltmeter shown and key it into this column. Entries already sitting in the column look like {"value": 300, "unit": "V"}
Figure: {"value": 0.15, "unit": "V"}
